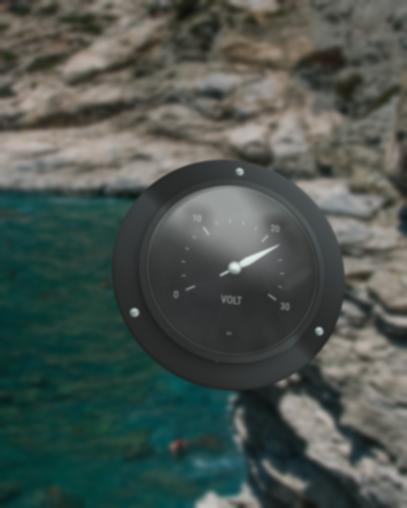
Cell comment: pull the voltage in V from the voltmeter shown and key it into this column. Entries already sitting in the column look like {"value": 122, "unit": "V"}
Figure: {"value": 22, "unit": "V"}
